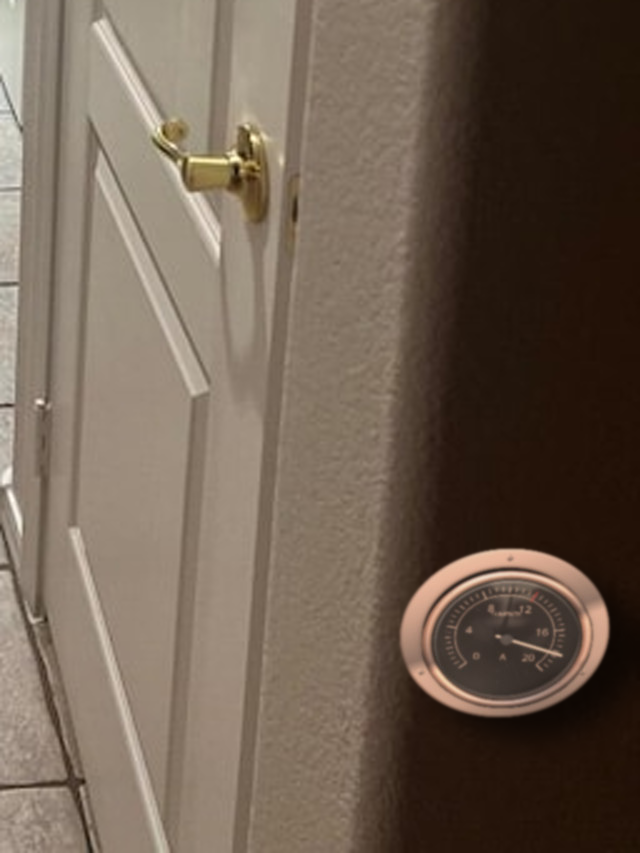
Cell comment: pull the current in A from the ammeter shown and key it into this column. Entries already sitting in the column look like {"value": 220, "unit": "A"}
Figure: {"value": 18, "unit": "A"}
